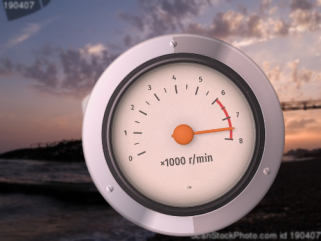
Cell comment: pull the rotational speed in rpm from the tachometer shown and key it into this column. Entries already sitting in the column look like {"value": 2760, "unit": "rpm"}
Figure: {"value": 7500, "unit": "rpm"}
